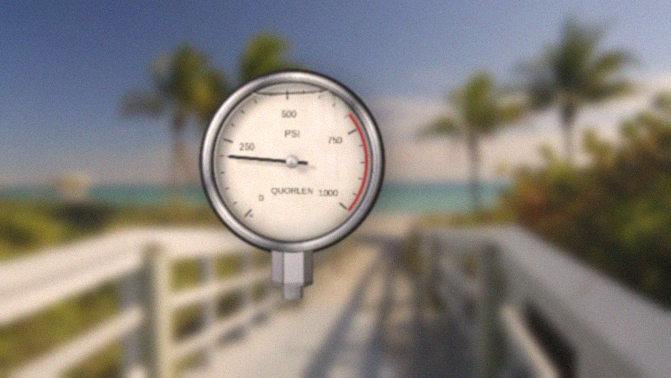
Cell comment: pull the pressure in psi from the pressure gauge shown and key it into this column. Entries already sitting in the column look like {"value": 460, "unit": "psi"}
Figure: {"value": 200, "unit": "psi"}
